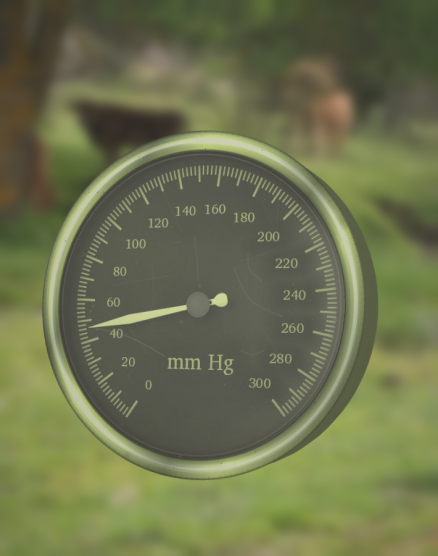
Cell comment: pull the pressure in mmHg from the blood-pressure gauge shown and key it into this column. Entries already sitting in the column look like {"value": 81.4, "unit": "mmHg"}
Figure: {"value": 46, "unit": "mmHg"}
